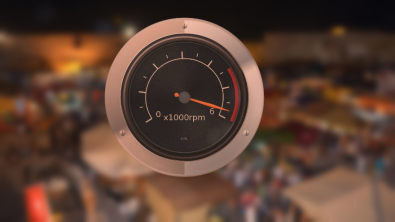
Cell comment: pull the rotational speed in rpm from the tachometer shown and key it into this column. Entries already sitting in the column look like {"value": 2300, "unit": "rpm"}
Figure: {"value": 5750, "unit": "rpm"}
